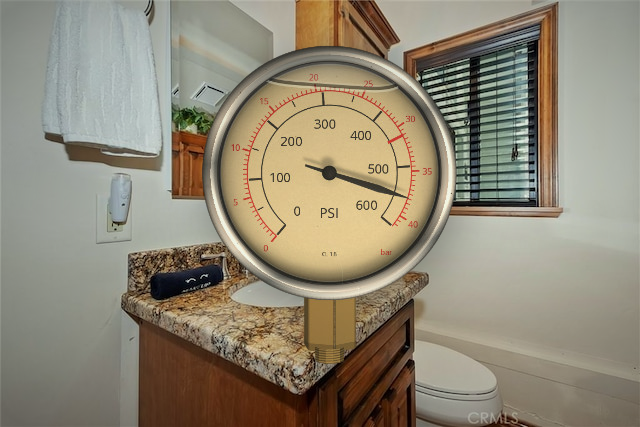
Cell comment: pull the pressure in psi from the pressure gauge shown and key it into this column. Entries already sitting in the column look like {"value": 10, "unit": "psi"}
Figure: {"value": 550, "unit": "psi"}
